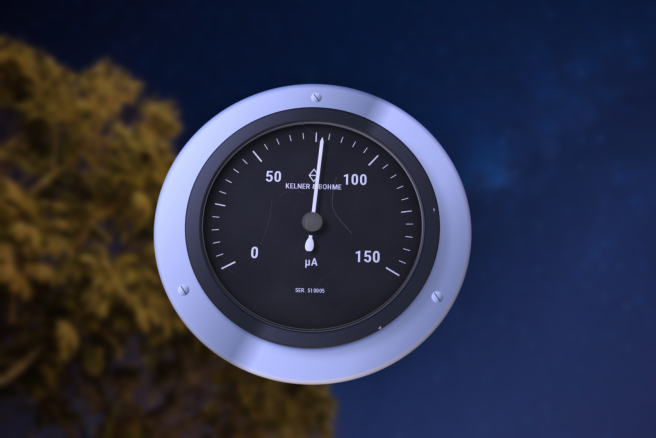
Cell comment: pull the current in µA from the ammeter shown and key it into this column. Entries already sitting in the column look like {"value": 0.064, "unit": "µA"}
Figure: {"value": 77.5, "unit": "µA"}
